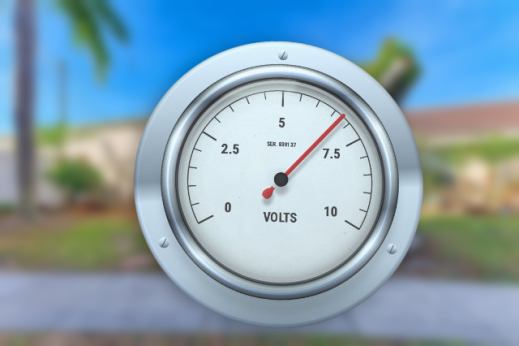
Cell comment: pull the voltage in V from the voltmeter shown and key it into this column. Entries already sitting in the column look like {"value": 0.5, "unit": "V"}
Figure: {"value": 6.75, "unit": "V"}
